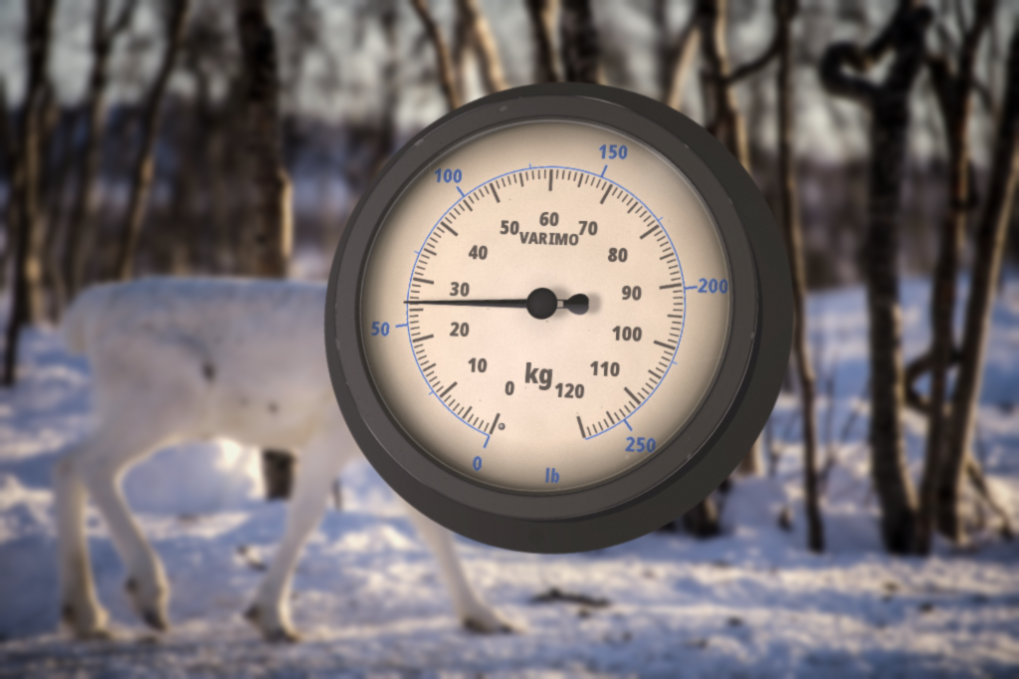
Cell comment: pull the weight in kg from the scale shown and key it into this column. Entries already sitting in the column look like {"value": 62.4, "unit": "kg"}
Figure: {"value": 26, "unit": "kg"}
